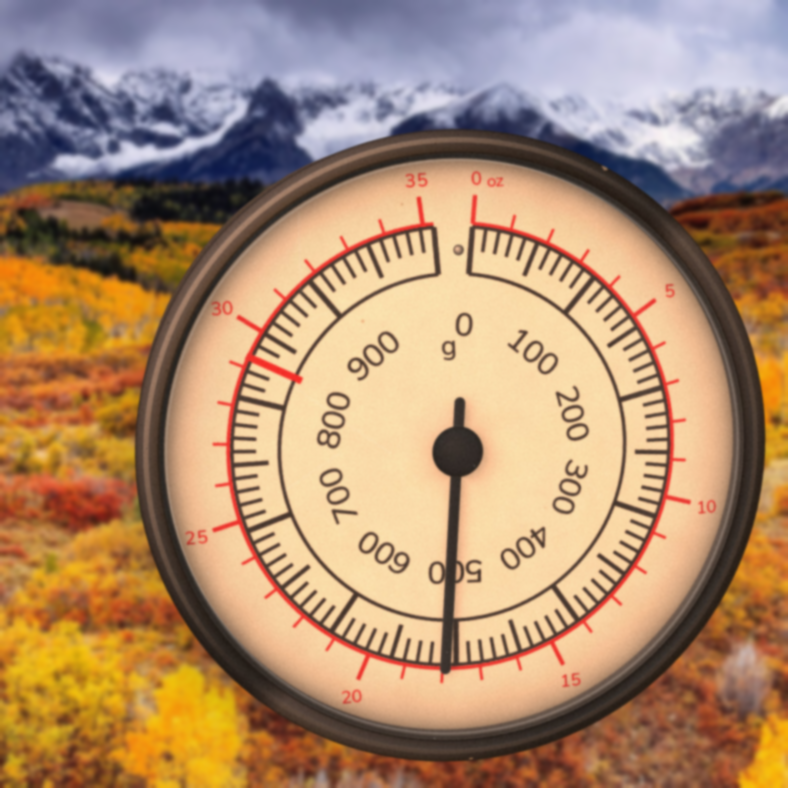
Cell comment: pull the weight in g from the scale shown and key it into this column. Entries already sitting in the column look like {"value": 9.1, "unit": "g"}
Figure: {"value": 510, "unit": "g"}
